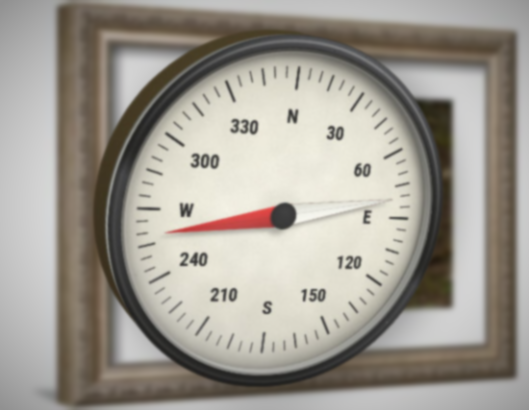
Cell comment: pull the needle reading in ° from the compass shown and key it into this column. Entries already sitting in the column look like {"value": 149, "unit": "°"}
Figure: {"value": 260, "unit": "°"}
